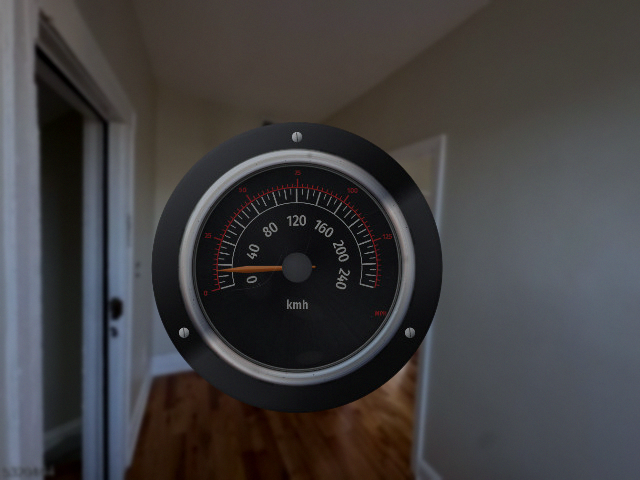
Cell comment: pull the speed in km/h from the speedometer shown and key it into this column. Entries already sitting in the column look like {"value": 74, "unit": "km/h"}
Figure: {"value": 15, "unit": "km/h"}
